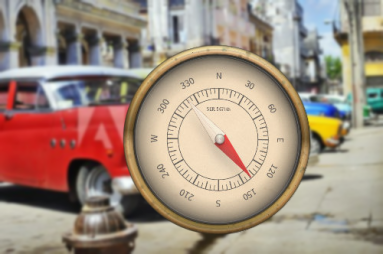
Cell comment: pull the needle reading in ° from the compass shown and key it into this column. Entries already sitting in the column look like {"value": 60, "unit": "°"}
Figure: {"value": 140, "unit": "°"}
